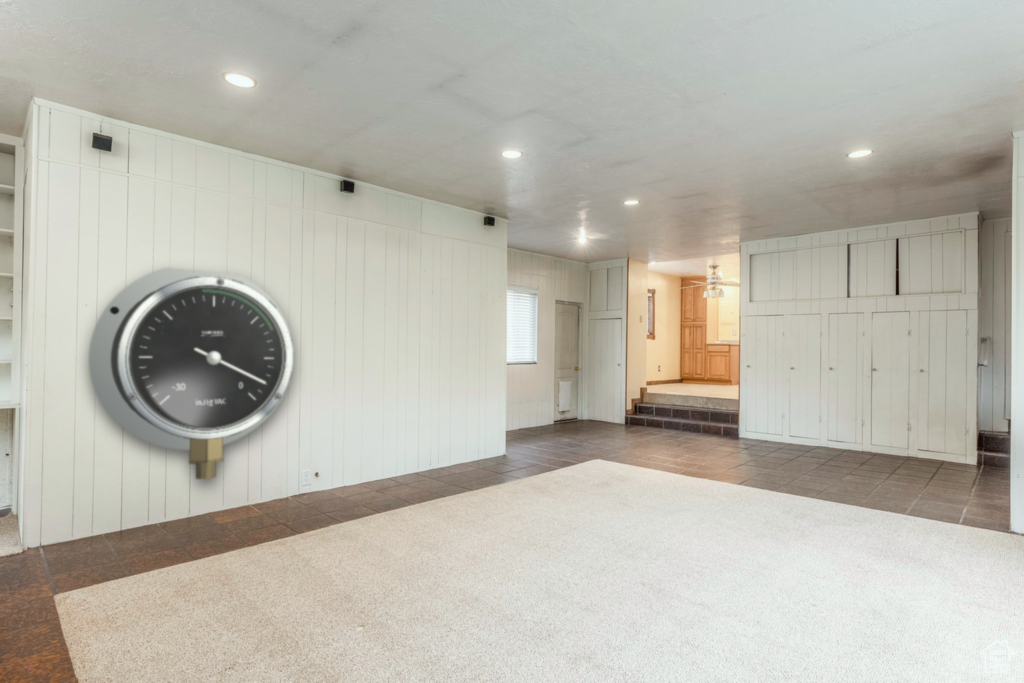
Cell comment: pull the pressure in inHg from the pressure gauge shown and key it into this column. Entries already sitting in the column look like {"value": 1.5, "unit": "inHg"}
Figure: {"value": -2, "unit": "inHg"}
